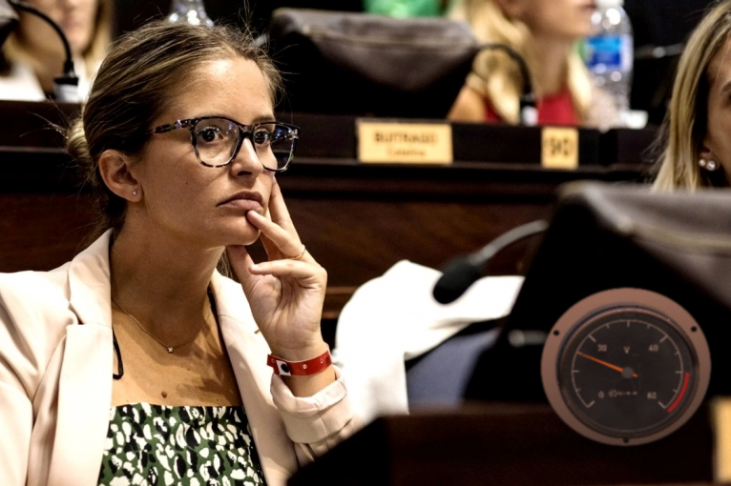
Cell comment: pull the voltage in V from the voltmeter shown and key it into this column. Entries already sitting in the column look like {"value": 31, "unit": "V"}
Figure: {"value": 15, "unit": "V"}
